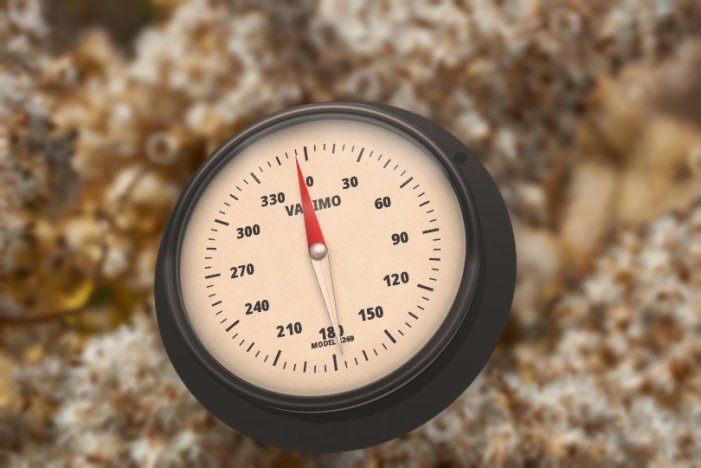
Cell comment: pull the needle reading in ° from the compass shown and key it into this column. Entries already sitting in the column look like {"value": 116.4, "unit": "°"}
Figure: {"value": 355, "unit": "°"}
